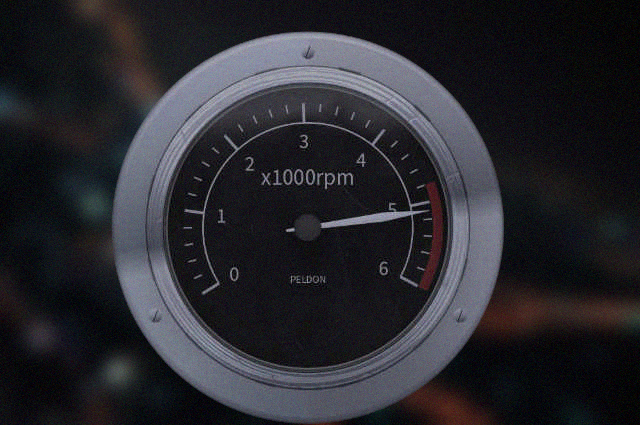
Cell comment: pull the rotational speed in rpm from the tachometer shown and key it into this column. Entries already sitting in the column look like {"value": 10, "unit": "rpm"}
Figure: {"value": 5100, "unit": "rpm"}
